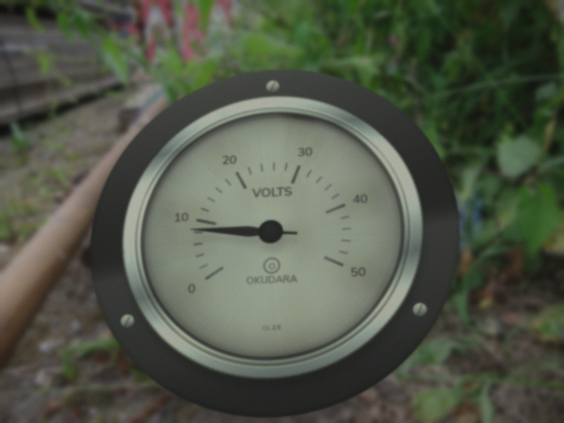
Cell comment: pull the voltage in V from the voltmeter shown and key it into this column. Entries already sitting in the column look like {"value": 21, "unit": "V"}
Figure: {"value": 8, "unit": "V"}
